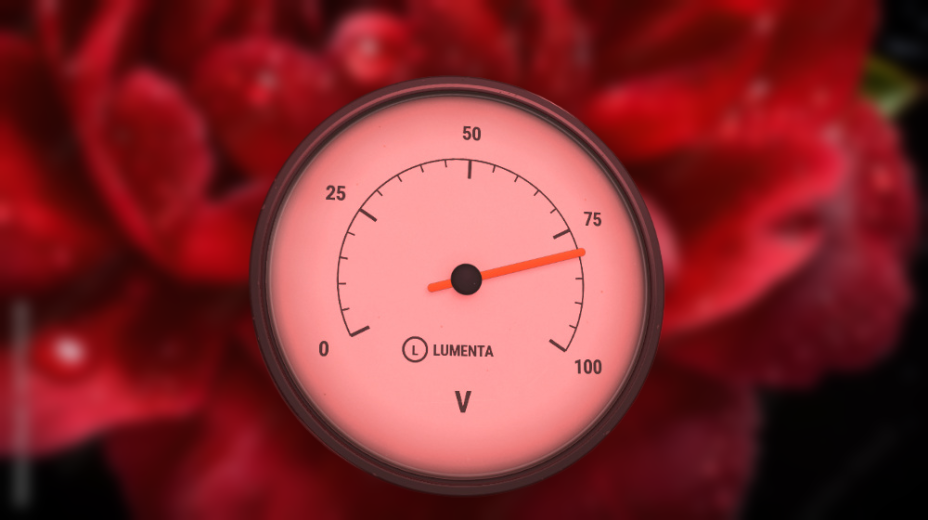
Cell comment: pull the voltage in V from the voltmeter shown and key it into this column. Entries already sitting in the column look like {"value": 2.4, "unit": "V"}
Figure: {"value": 80, "unit": "V"}
